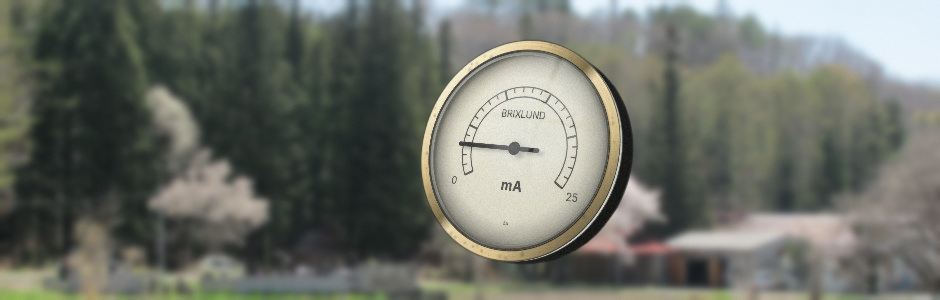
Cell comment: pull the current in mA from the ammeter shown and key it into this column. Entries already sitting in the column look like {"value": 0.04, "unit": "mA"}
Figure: {"value": 3, "unit": "mA"}
